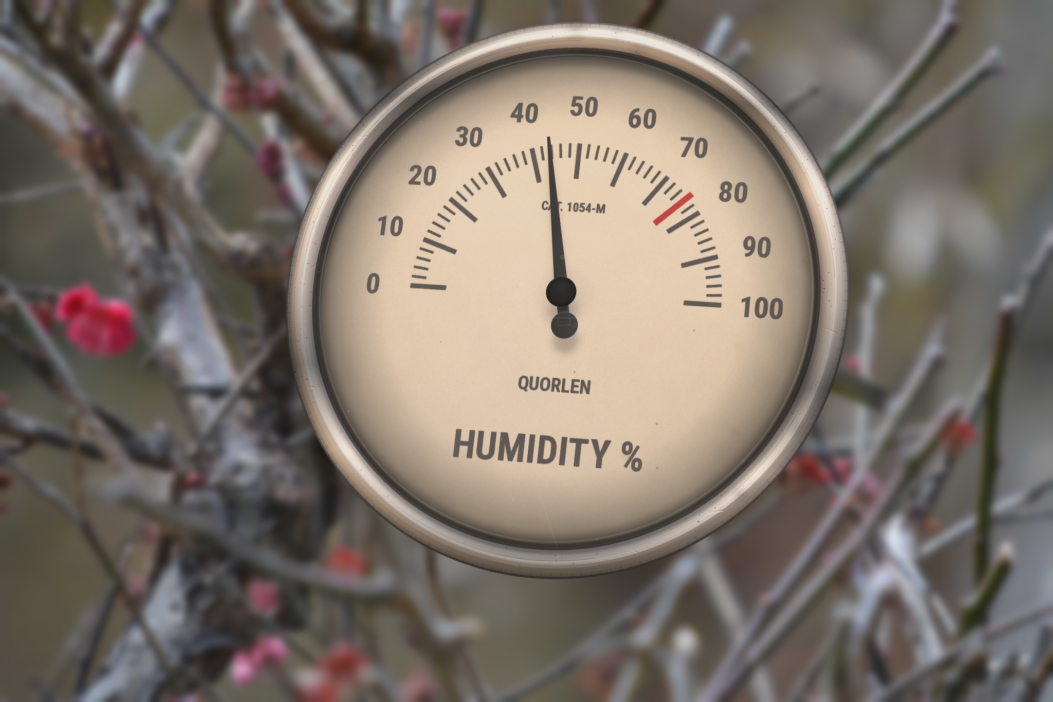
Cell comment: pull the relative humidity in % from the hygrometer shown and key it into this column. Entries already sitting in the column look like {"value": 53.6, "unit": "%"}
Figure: {"value": 44, "unit": "%"}
